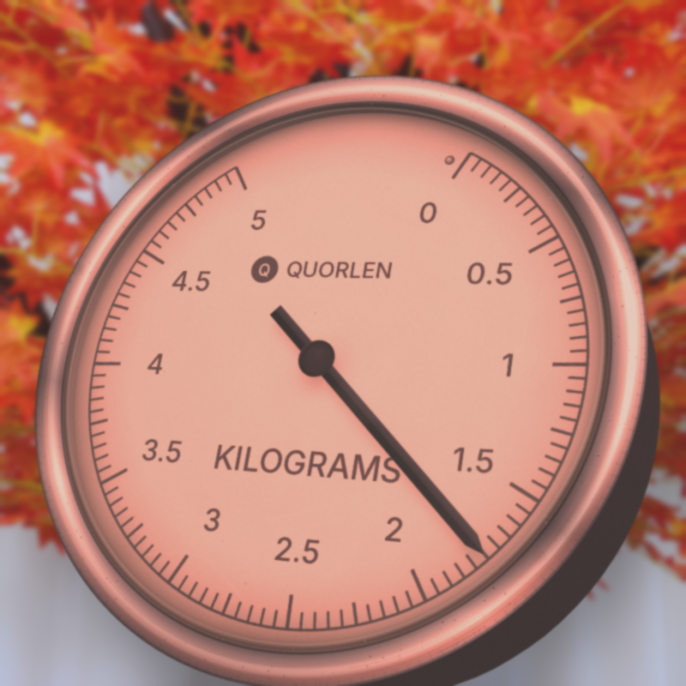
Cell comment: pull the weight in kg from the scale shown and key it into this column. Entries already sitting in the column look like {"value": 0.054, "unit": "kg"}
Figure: {"value": 1.75, "unit": "kg"}
